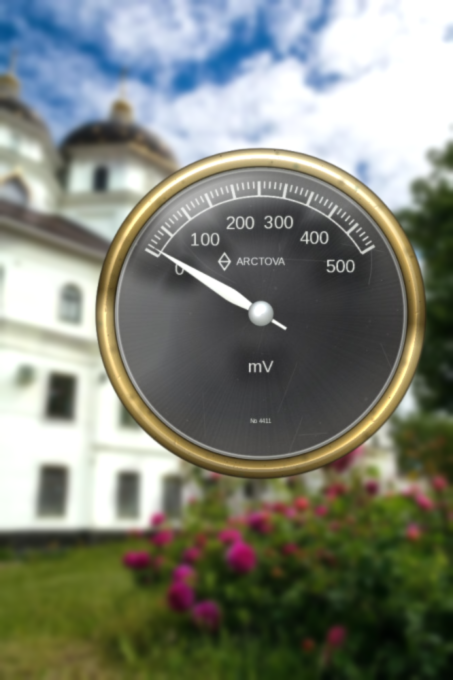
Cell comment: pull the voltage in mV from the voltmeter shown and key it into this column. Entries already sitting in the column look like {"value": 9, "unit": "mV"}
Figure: {"value": 10, "unit": "mV"}
